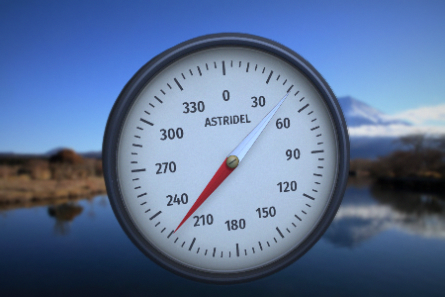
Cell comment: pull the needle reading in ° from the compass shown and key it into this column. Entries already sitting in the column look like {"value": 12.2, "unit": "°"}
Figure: {"value": 225, "unit": "°"}
